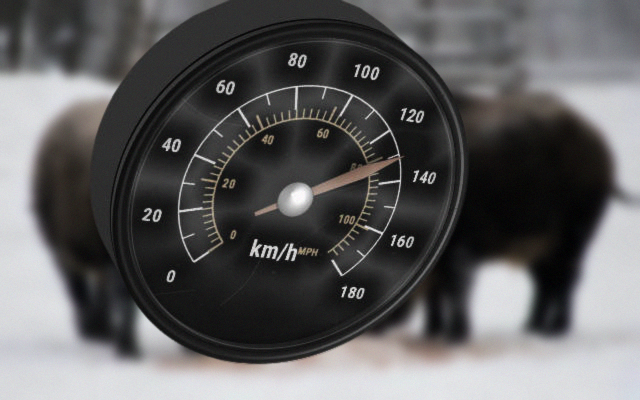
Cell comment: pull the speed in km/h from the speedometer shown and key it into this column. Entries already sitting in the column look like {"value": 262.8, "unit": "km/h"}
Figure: {"value": 130, "unit": "km/h"}
